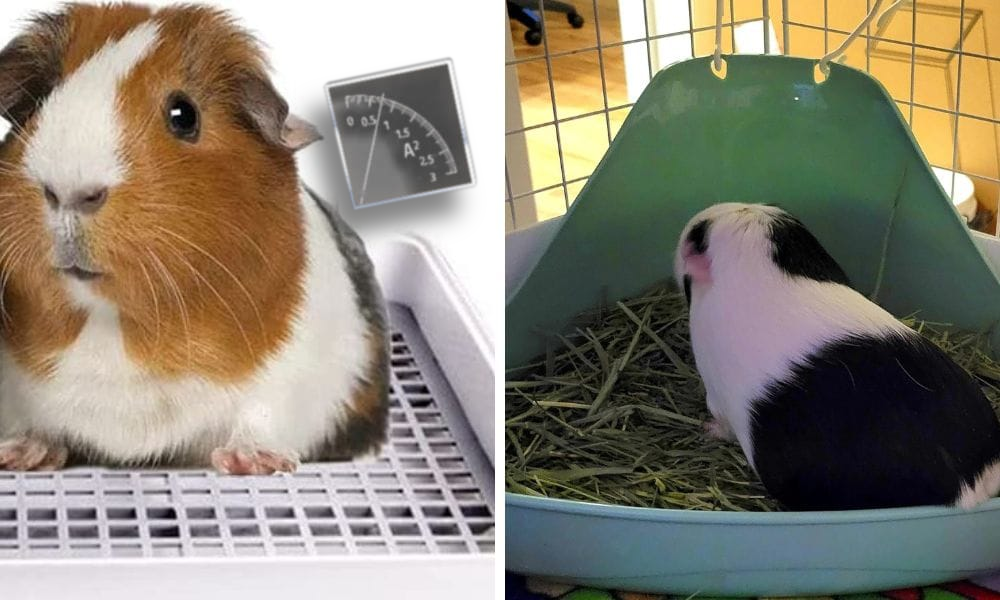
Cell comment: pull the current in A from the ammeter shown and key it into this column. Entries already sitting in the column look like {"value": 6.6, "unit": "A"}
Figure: {"value": 0.75, "unit": "A"}
